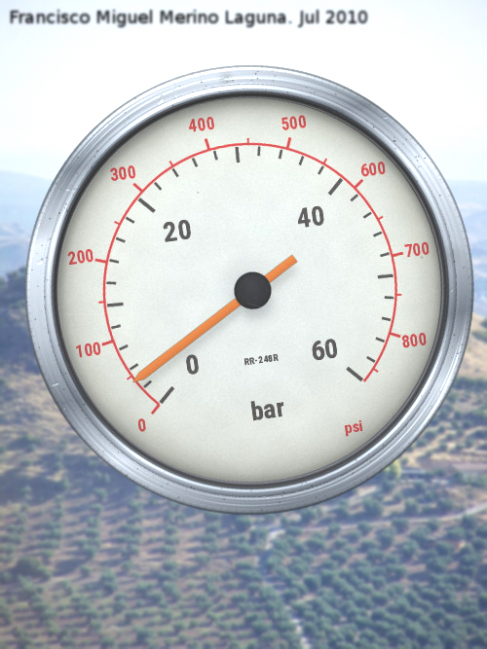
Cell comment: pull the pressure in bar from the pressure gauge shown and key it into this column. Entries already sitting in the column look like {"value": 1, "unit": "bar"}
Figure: {"value": 3, "unit": "bar"}
